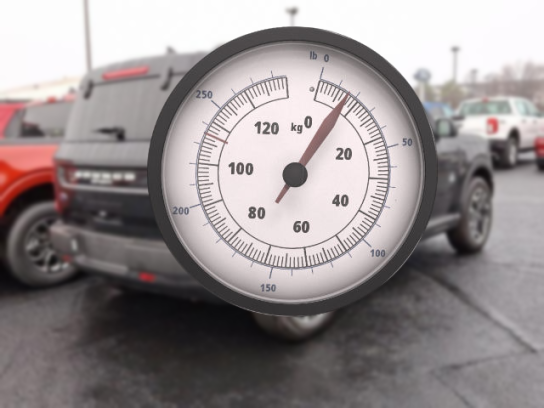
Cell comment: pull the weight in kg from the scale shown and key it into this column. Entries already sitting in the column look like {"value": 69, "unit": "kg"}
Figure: {"value": 7, "unit": "kg"}
